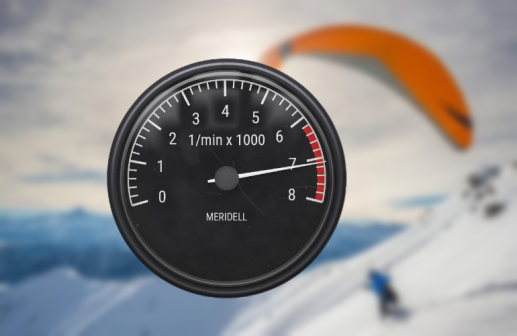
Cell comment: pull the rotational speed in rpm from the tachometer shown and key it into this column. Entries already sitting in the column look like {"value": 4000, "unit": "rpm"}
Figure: {"value": 7100, "unit": "rpm"}
